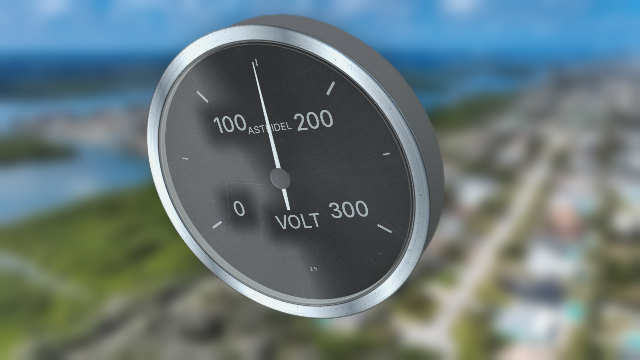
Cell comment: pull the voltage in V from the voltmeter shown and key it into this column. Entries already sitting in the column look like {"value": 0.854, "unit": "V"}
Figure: {"value": 150, "unit": "V"}
